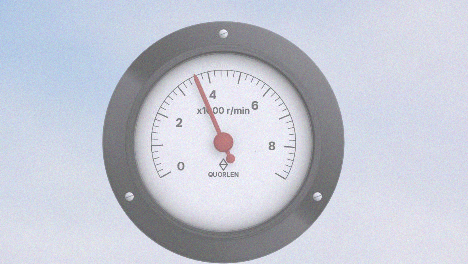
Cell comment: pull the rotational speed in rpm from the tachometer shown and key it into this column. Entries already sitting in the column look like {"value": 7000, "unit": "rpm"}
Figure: {"value": 3600, "unit": "rpm"}
